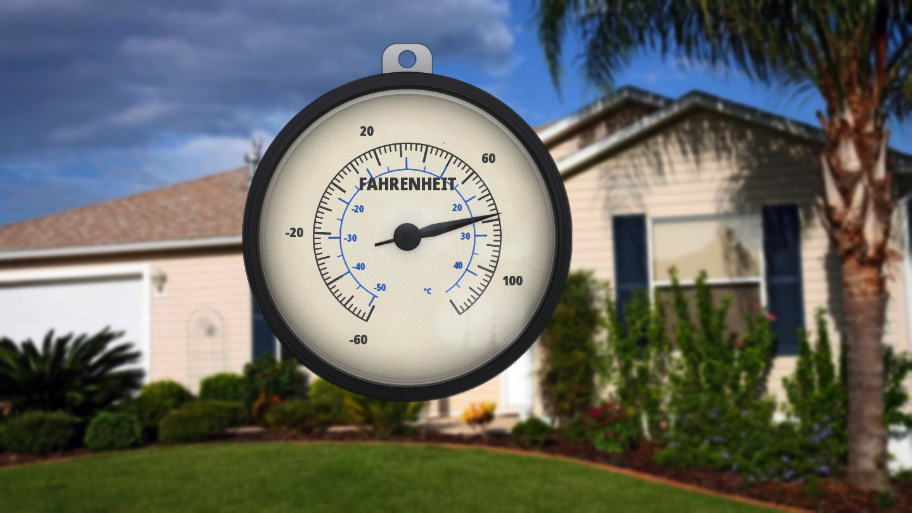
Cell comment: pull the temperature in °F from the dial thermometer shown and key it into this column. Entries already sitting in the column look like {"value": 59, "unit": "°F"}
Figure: {"value": 78, "unit": "°F"}
